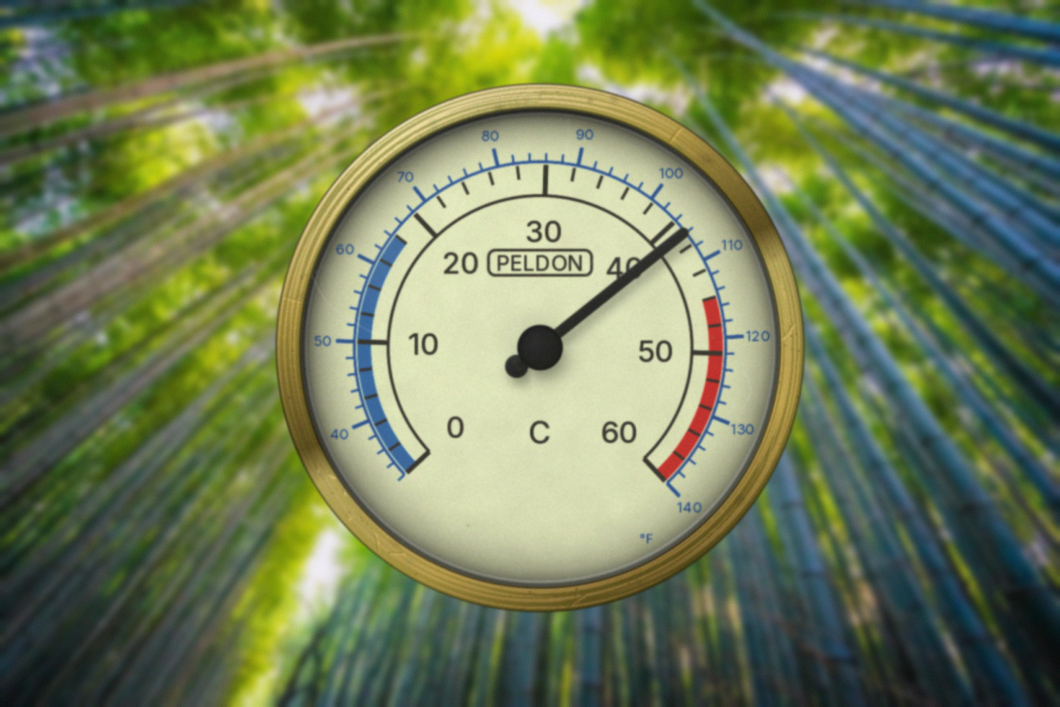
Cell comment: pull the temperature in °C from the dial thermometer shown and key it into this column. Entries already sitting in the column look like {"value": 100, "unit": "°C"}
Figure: {"value": 41, "unit": "°C"}
